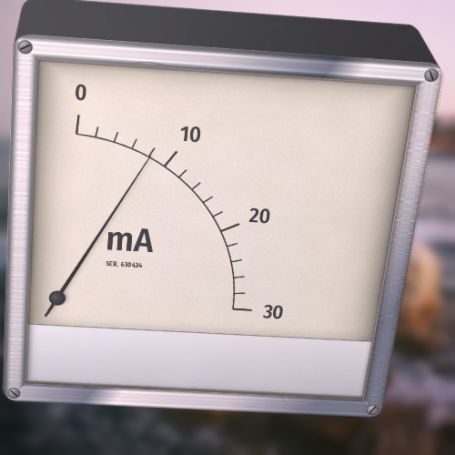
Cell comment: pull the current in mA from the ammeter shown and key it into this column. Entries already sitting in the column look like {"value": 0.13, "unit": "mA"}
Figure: {"value": 8, "unit": "mA"}
